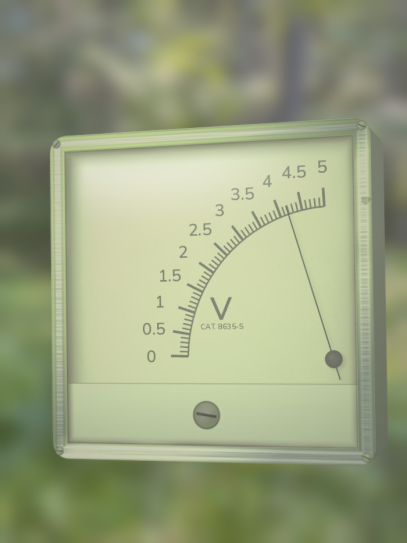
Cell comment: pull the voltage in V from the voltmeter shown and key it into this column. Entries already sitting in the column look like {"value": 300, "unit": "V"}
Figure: {"value": 4.2, "unit": "V"}
